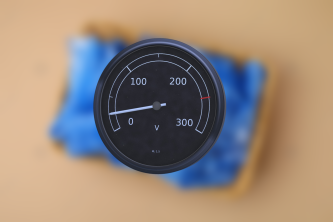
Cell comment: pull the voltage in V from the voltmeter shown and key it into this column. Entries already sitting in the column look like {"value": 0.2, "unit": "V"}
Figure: {"value": 25, "unit": "V"}
